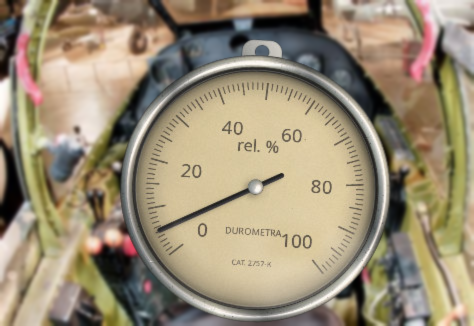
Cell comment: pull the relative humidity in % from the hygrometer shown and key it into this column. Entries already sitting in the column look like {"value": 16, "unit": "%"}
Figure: {"value": 5, "unit": "%"}
